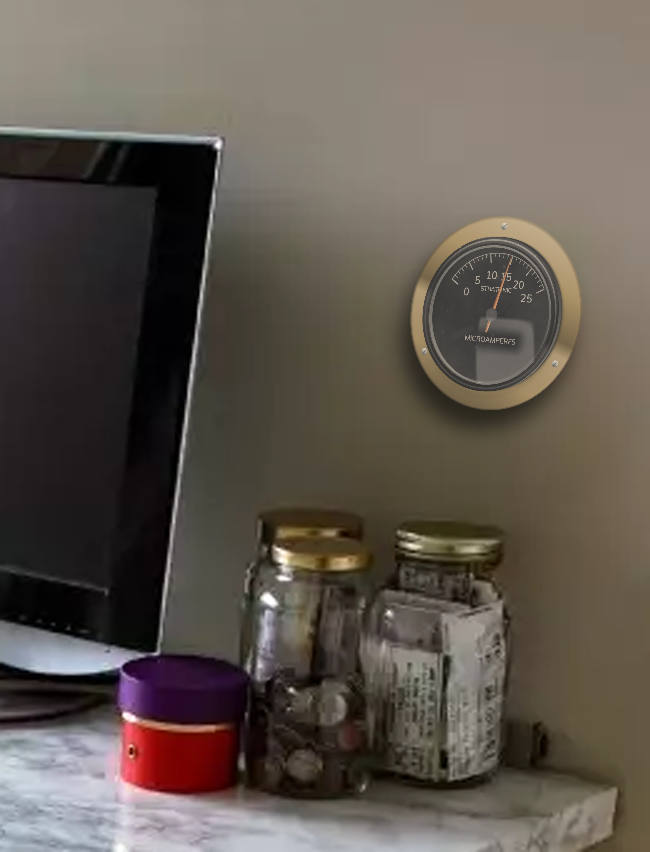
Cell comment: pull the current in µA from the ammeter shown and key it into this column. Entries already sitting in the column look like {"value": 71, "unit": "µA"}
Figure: {"value": 15, "unit": "µA"}
